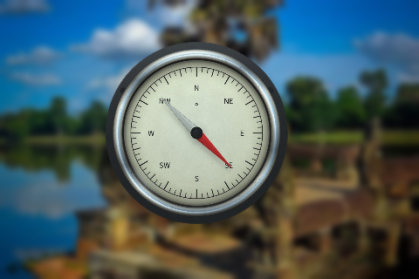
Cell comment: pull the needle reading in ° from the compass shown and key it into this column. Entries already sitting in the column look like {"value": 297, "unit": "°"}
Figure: {"value": 135, "unit": "°"}
